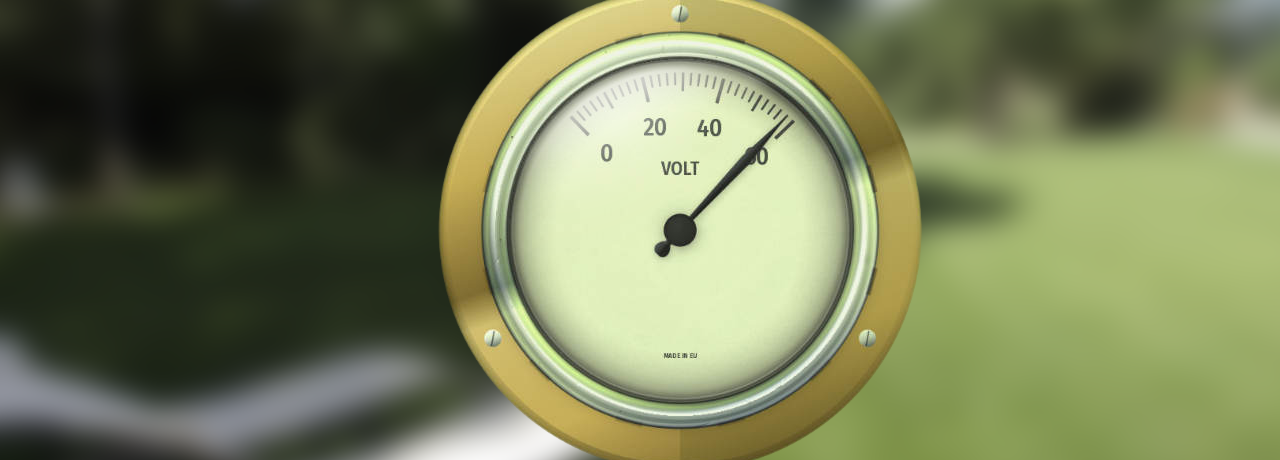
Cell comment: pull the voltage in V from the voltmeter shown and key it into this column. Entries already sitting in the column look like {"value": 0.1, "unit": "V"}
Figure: {"value": 58, "unit": "V"}
